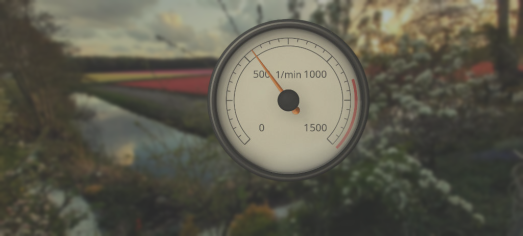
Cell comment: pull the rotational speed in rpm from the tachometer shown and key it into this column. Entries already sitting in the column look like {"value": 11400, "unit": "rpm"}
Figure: {"value": 550, "unit": "rpm"}
